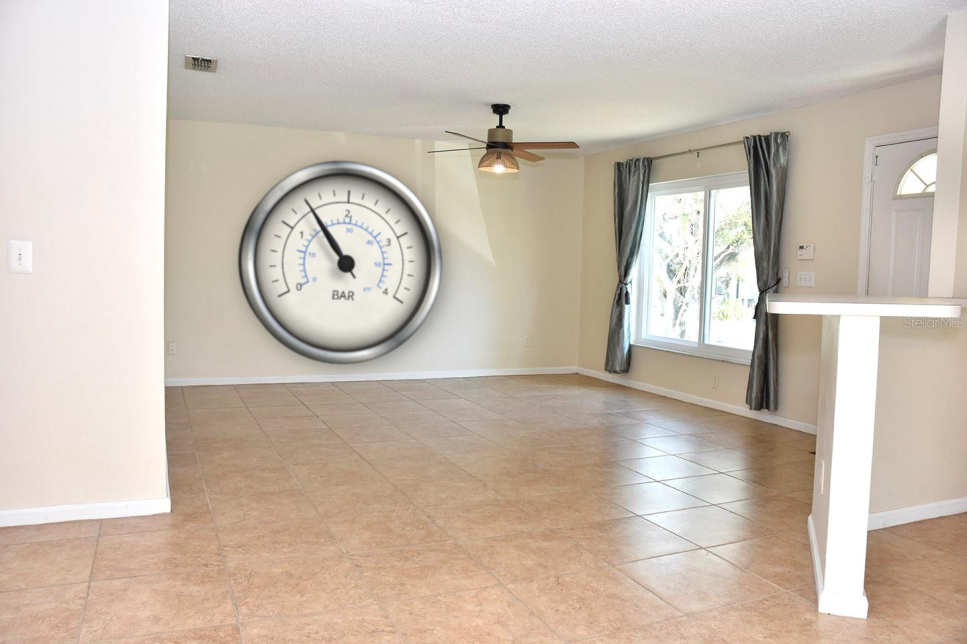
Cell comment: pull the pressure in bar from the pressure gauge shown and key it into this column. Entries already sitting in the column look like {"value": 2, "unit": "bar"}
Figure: {"value": 1.4, "unit": "bar"}
